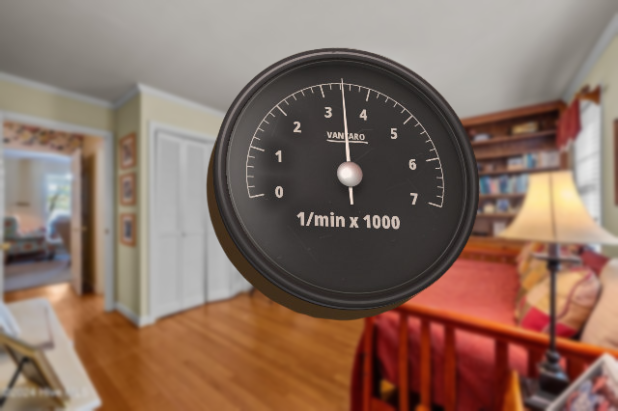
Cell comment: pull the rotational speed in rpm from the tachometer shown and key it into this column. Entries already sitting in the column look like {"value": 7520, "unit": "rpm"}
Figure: {"value": 3400, "unit": "rpm"}
